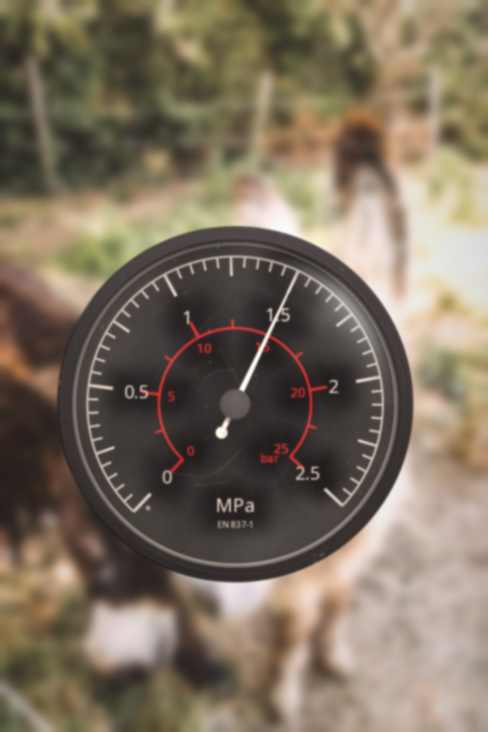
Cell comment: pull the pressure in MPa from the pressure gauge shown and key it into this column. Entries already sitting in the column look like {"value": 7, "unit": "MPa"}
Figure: {"value": 1.5, "unit": "MPa"}
